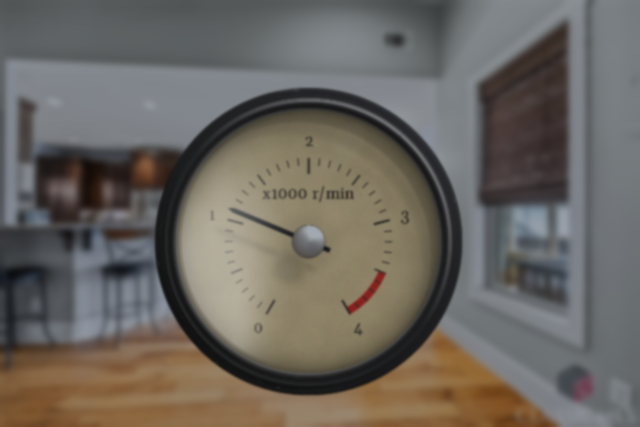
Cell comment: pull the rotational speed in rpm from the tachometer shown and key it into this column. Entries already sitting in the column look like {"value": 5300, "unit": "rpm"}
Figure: {"value": 1100, "unit": "rpm"}
